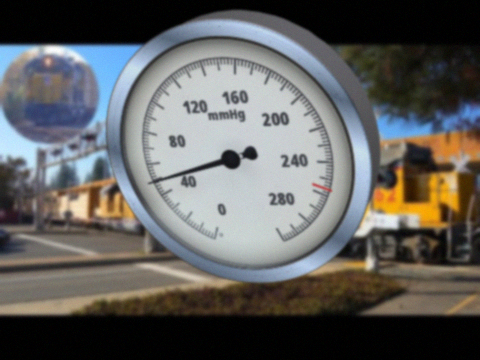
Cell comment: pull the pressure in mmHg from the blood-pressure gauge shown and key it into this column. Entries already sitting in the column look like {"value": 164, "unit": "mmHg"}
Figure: {"value": 50, "unit": "mmHg"}
